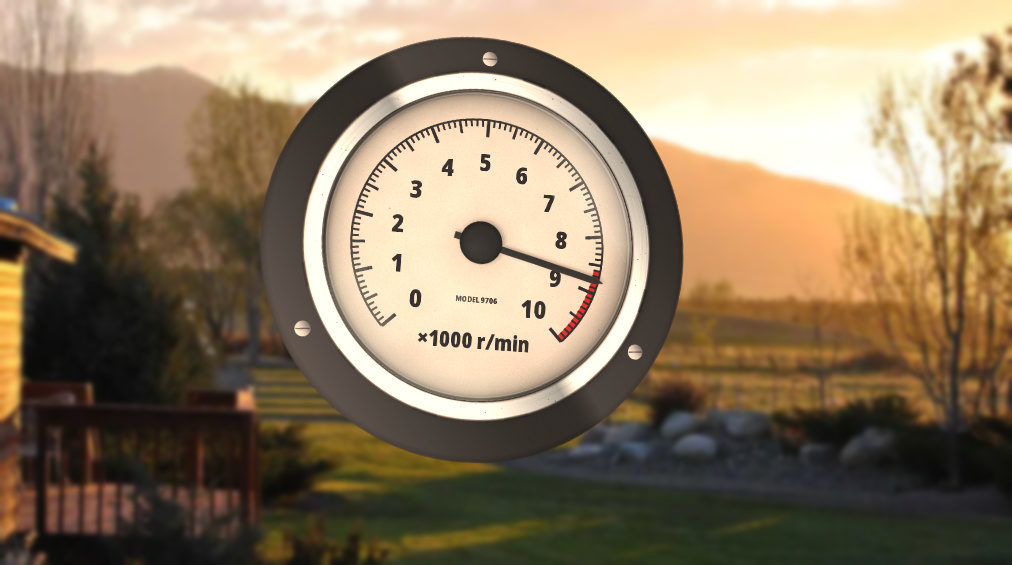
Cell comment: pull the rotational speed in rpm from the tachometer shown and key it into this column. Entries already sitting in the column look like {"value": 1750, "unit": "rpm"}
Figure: {"value": 8800, "unit": "rpm"}
